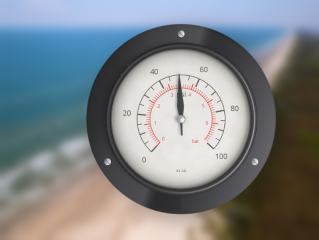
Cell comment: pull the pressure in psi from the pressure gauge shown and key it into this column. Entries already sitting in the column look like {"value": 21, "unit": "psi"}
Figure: {"value": 50, "unit": "psi"}
